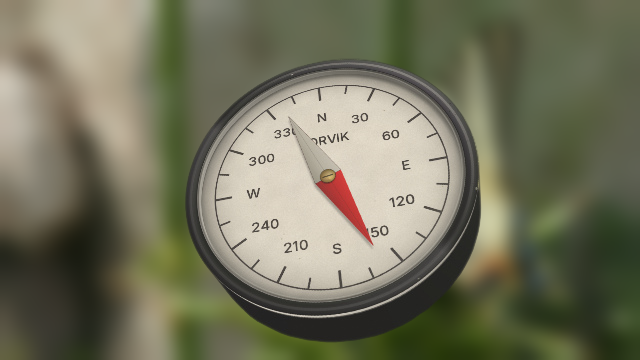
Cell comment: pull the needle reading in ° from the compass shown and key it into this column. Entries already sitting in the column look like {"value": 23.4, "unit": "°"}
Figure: {"value": 157.5, "unit": "°"}
